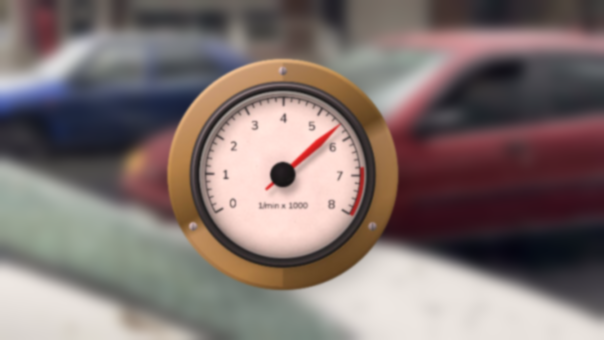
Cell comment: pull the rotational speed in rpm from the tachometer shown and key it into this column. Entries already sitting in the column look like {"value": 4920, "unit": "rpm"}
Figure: {"value": 5600, "unit": "rpm"}
